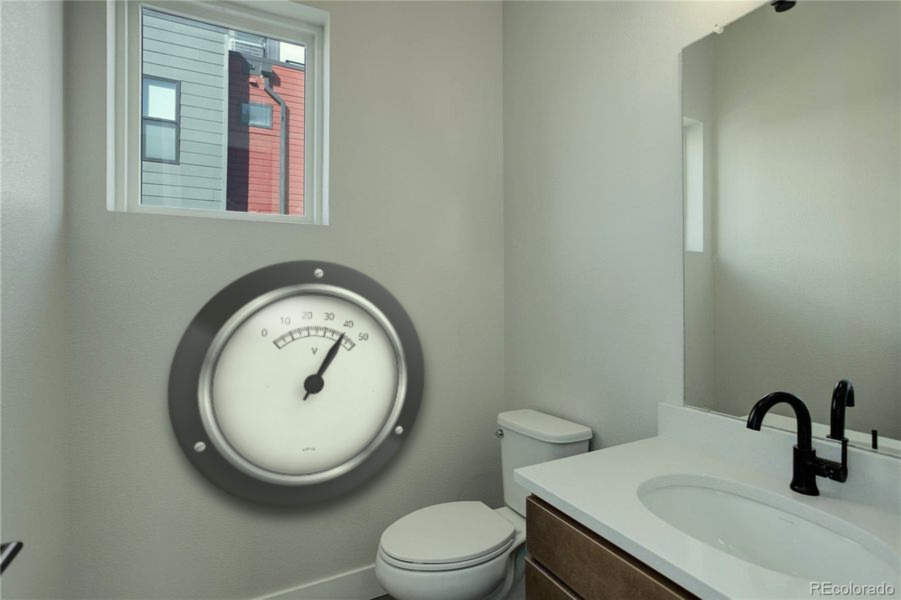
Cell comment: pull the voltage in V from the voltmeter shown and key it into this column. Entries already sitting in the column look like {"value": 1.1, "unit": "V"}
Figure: {"value": 40, "unit": "V"}
